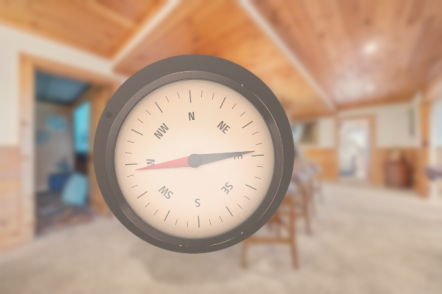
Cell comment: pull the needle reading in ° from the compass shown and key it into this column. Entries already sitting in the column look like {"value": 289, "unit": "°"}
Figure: {"value": 265, "unit": "°"}
